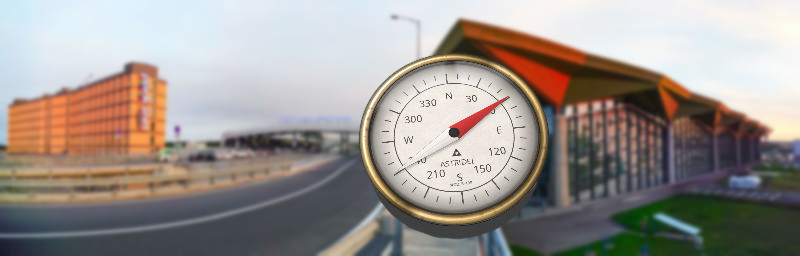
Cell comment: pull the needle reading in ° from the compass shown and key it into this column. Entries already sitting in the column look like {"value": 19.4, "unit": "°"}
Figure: {"value": 60, "unit": "°"}
